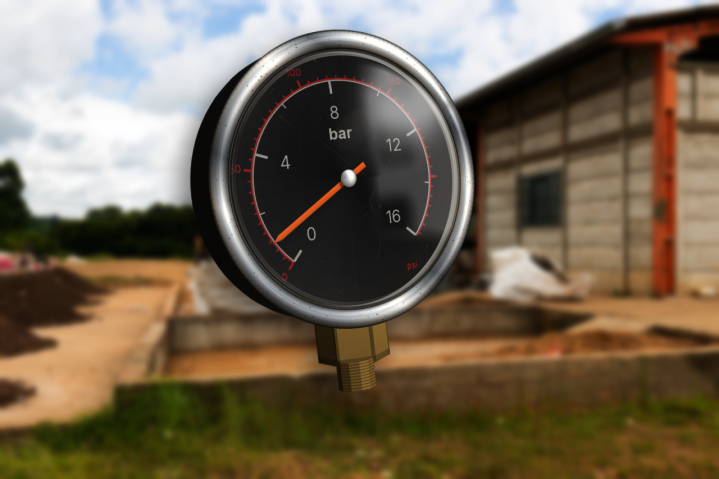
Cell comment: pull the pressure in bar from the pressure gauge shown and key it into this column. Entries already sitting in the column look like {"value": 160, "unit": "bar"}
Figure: {"value": 1, "unit": "bar"}
